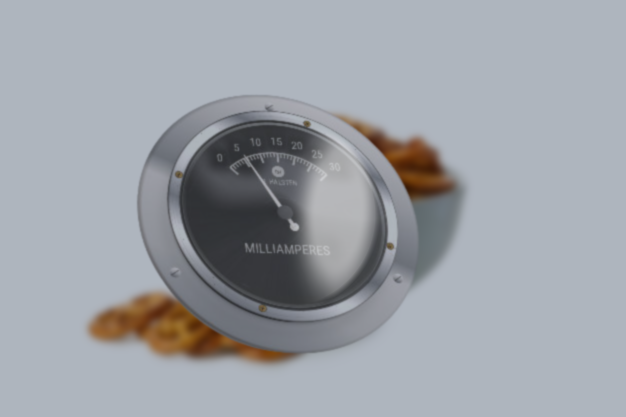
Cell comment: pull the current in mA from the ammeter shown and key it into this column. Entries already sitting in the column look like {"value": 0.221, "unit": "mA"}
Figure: {"value": 5, "unit": "mA"}
